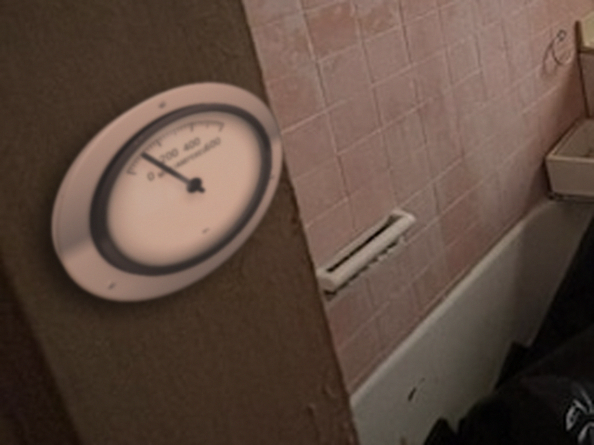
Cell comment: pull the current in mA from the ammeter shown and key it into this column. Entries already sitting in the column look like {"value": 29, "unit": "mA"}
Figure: {"value": 100, "unit": "mA"}
